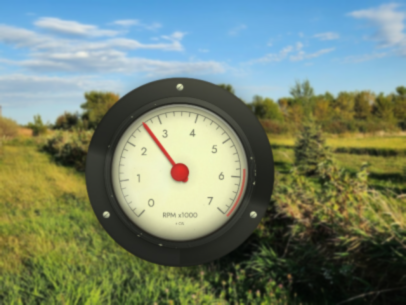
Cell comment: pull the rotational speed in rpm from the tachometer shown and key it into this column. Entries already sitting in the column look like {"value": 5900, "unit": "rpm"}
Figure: {"value": 2600, "unit": "rpm"}
